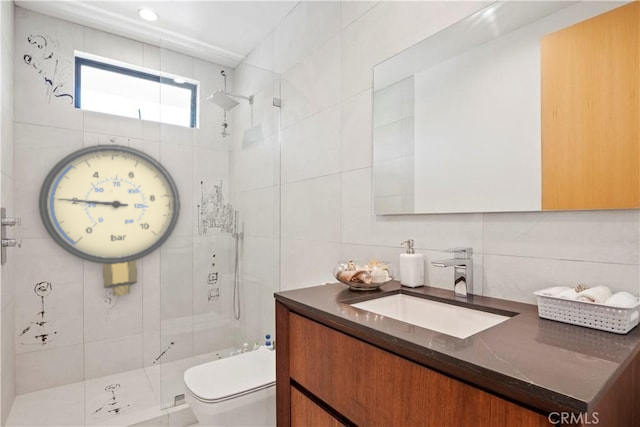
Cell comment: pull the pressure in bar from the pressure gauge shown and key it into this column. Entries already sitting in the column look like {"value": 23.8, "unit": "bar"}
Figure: {"value": 2, "unit": "bar"}
